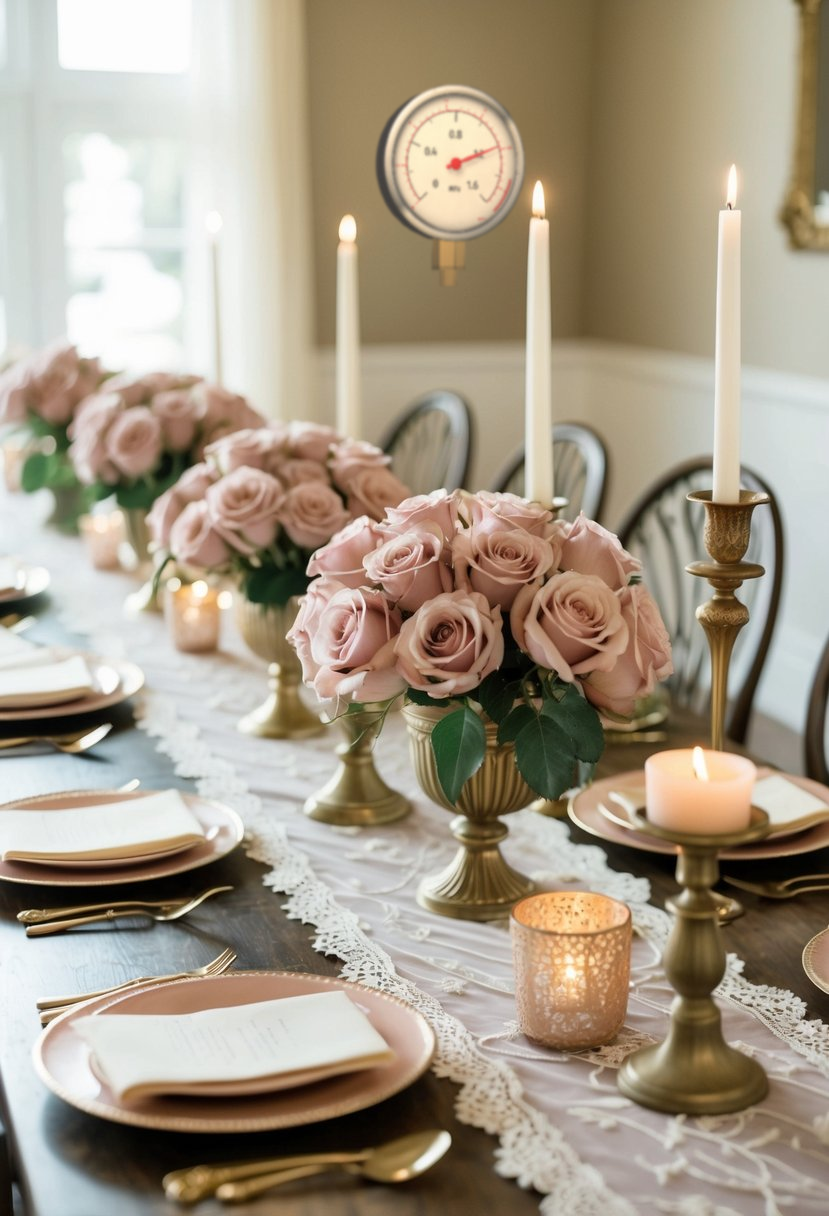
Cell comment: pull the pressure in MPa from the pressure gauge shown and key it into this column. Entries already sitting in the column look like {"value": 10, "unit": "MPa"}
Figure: {"value": 1.2, "unit": "MPa"}
